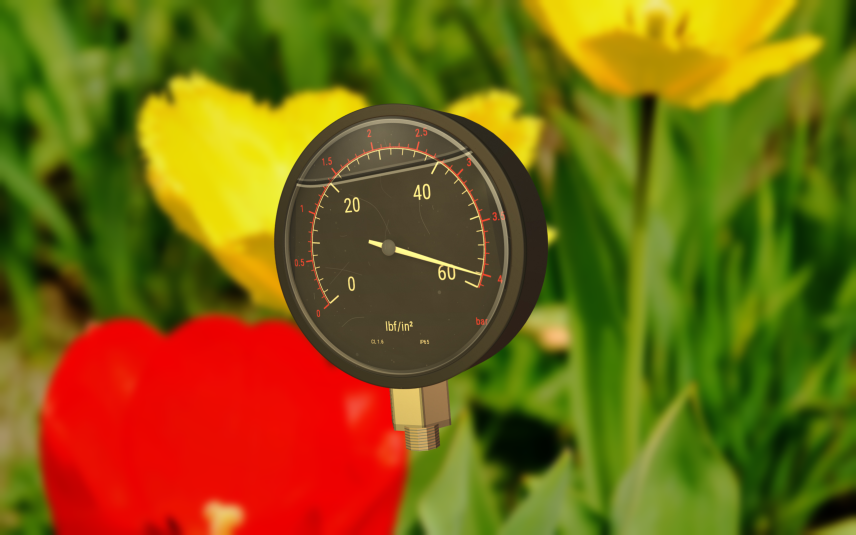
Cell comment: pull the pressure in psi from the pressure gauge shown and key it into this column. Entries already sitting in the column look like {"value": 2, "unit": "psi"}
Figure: {"value": 58, "unit": "psi"}
